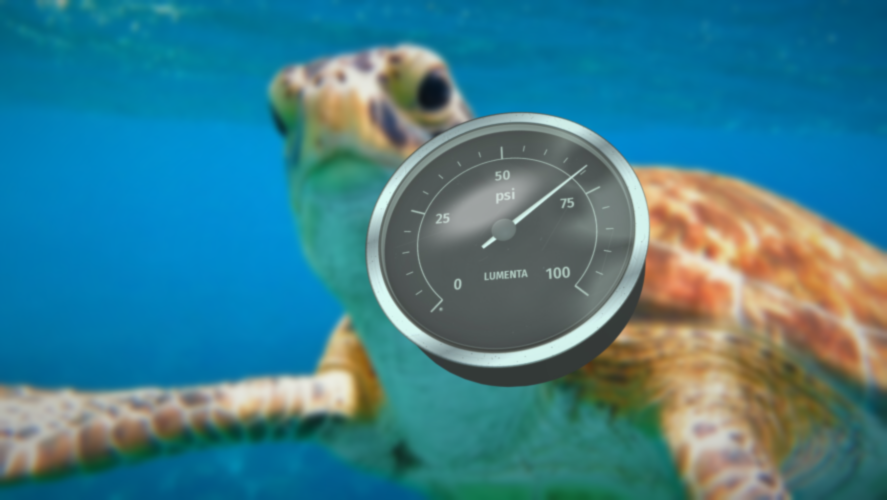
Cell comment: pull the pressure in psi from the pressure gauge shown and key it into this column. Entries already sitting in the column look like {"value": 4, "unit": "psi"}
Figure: {"value": 70, "unit": "psi"}
